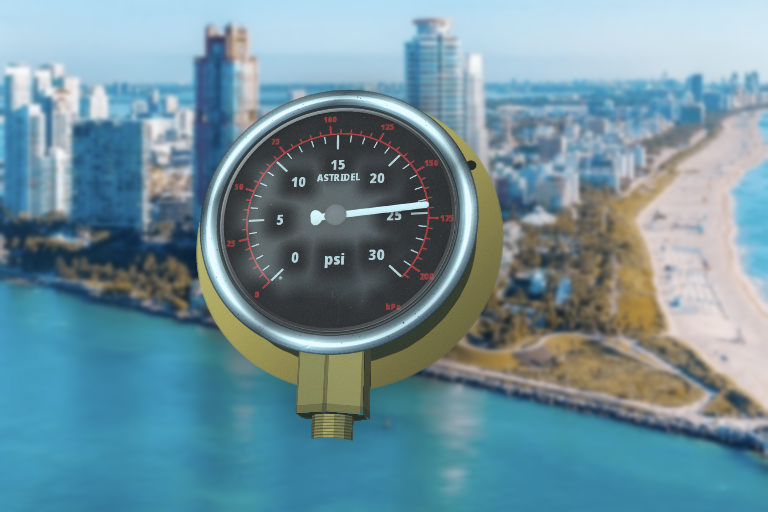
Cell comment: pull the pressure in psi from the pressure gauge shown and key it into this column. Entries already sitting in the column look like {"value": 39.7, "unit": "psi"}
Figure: {"value": 24.5, "unit": "psi"}
